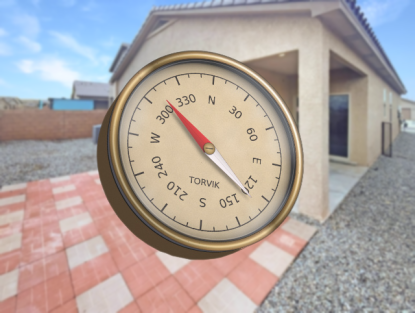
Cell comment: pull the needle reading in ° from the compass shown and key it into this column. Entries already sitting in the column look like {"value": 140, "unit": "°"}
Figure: {"value": 310, "unit": "°"}
